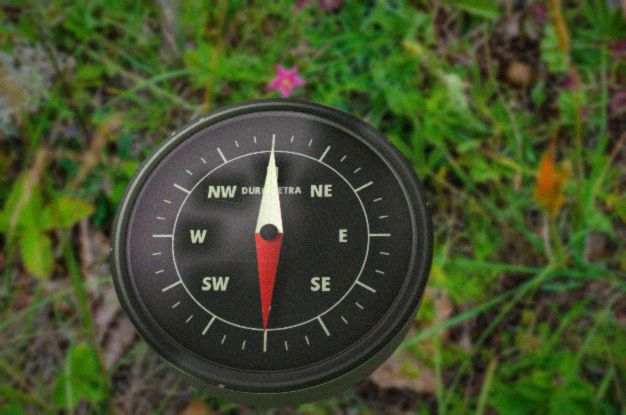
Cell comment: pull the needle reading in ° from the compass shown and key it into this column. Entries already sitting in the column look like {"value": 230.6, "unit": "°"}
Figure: {"value": 180, "unit": "°"}
